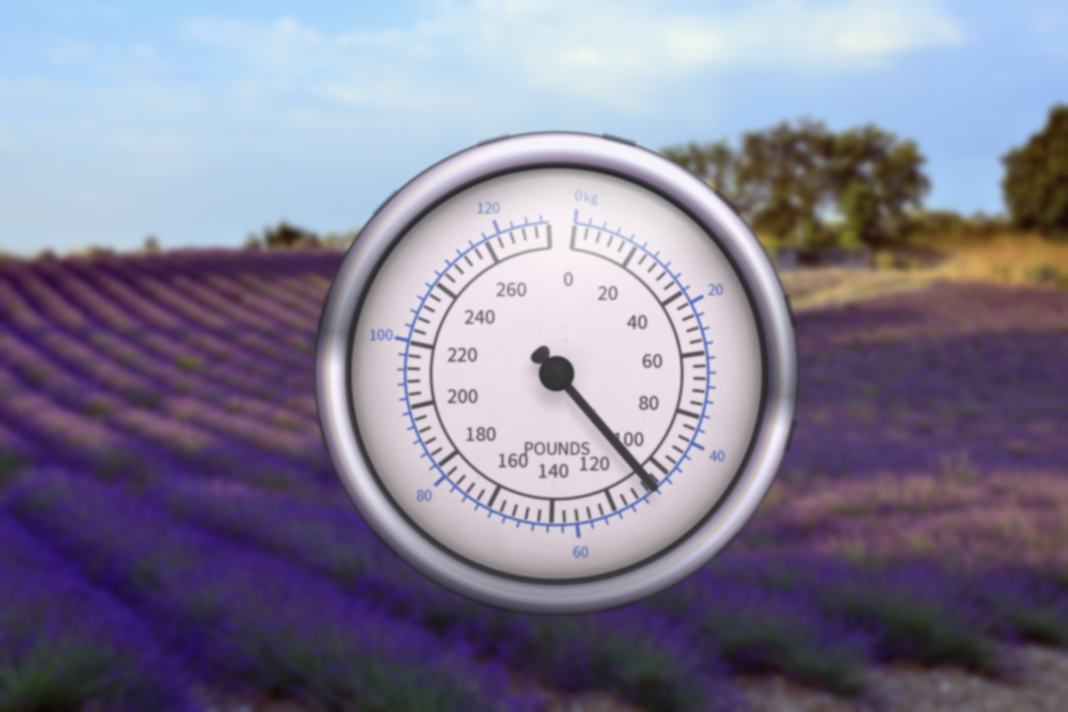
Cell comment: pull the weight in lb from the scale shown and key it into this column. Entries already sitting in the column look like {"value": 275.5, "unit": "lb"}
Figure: {"value": 106, "unit": "lb"}
